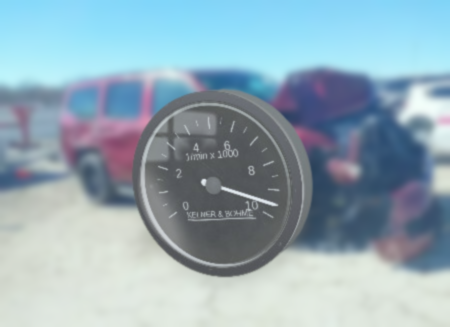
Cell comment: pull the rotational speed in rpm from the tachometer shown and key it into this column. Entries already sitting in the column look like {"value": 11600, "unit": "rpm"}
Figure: {"value": 9500, "unit": "rpm"}
